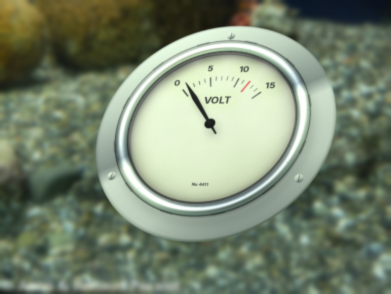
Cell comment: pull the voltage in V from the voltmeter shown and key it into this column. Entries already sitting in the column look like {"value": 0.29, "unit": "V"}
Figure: {"value": 1, "unit": "V"}
